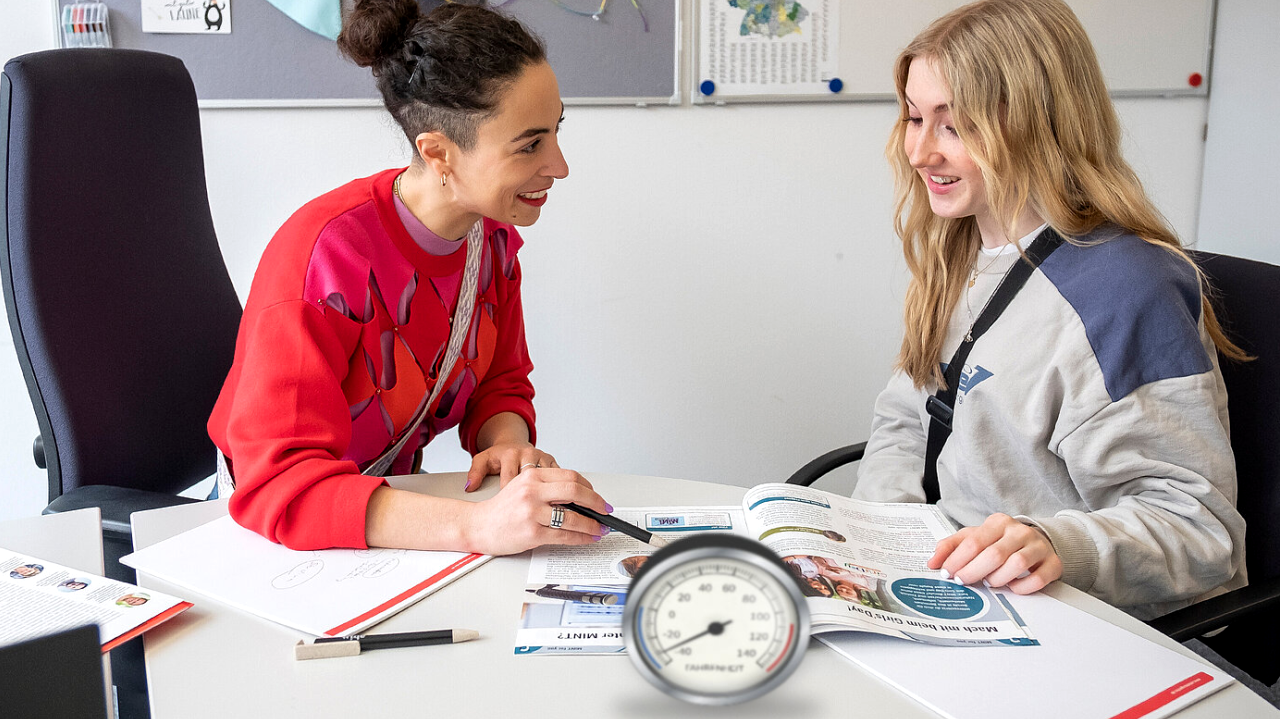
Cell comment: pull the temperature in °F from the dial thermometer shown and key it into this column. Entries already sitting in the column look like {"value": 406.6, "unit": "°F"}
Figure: {"value": -30, "unit": "°F"}
